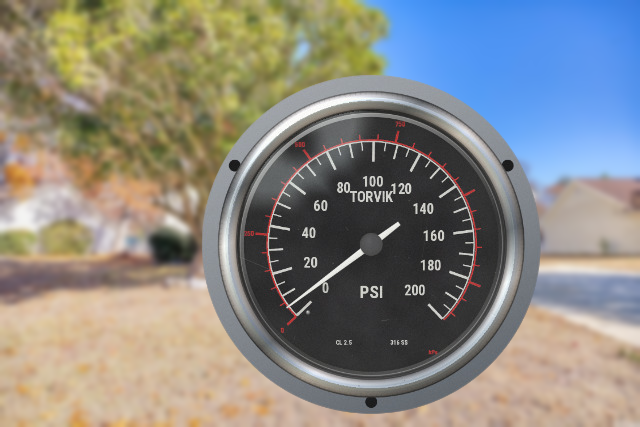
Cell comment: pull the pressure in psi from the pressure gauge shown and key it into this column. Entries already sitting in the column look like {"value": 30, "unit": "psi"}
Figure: {"value": 5, "unit": "psi"}
